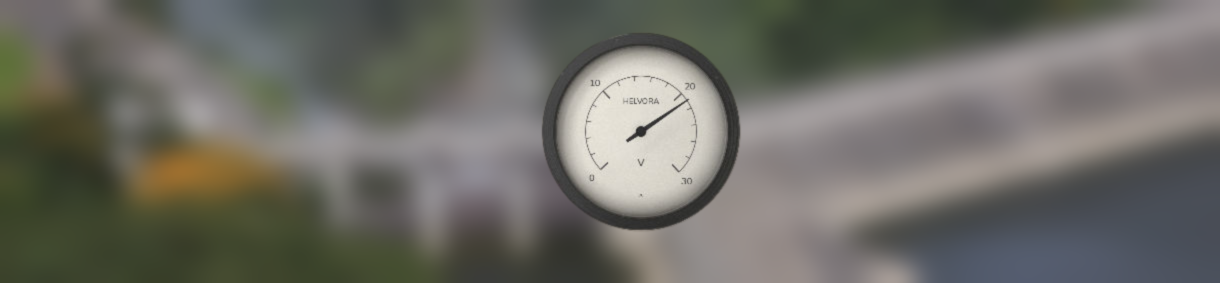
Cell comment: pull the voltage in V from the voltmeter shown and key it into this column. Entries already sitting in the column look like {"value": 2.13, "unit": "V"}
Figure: {"value": 21, "unit": "V"}
